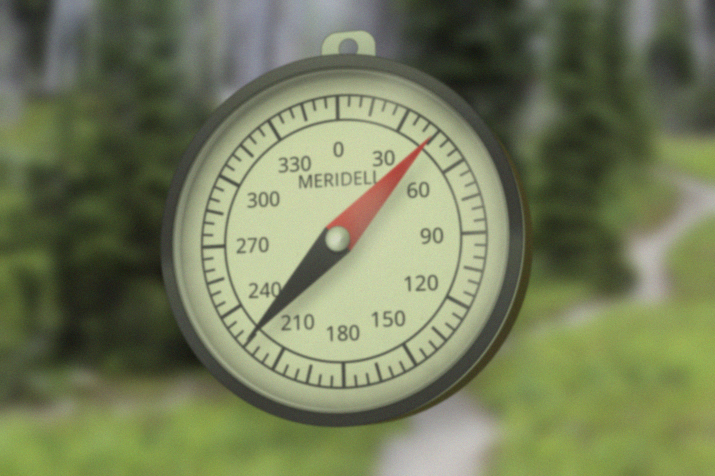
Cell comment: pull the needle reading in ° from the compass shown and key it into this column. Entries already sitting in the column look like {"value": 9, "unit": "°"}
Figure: {"value": 45, "unit": "°"}
